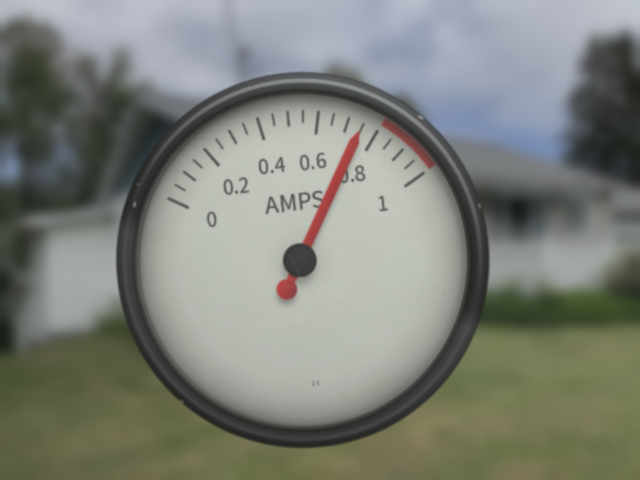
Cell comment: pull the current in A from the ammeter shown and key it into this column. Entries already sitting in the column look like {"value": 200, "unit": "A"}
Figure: {"value": 0.75, "unit": "A"}
